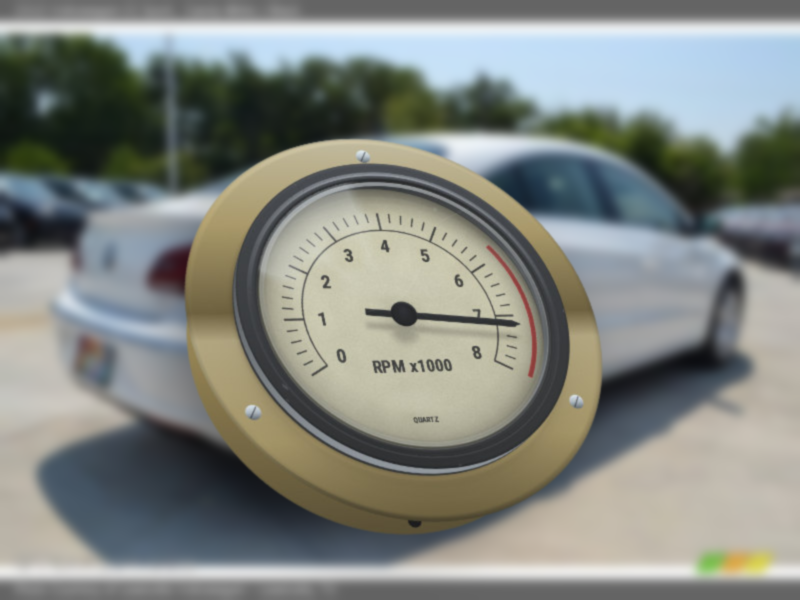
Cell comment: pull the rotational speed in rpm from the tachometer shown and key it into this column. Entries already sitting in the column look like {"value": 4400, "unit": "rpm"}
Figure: {"value": 7200, "unit": "rpm"}
